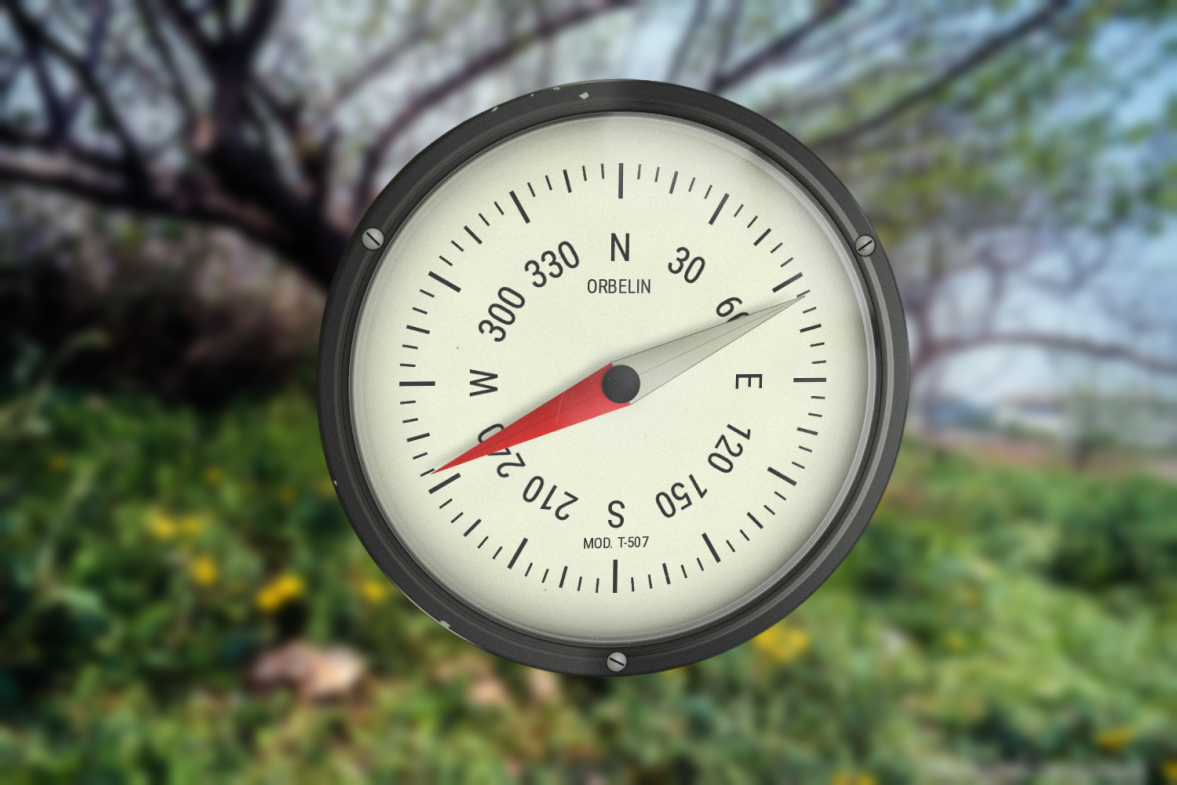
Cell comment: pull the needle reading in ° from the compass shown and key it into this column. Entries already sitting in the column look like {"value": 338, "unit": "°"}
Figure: {"value": 245, "unit": "°"}
